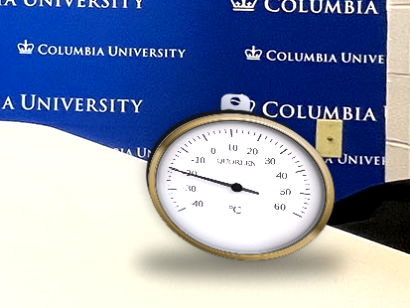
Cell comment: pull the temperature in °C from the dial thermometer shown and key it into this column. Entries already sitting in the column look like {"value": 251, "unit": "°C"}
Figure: {"value": -20, "unit": "°C"}
